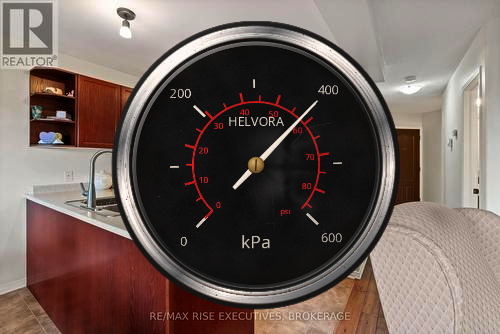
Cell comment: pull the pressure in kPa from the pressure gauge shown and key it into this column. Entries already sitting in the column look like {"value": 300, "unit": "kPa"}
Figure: {"value": 400, "unit": "kPa"}
